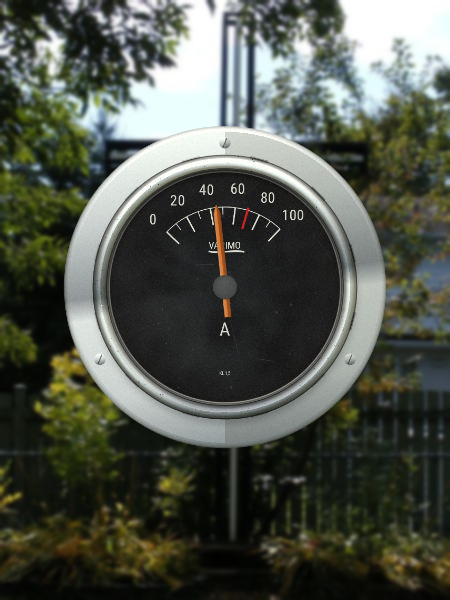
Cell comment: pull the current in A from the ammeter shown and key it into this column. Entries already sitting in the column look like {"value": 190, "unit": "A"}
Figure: {"value": 45, "unit": "A"}
